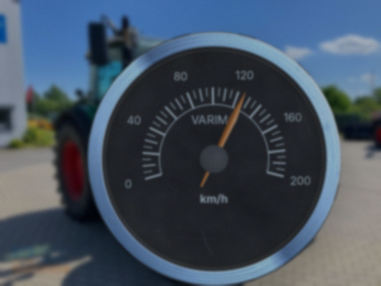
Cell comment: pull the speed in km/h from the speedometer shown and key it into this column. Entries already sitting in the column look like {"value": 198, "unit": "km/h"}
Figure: {"value": 125, "unit": "km/h"}
